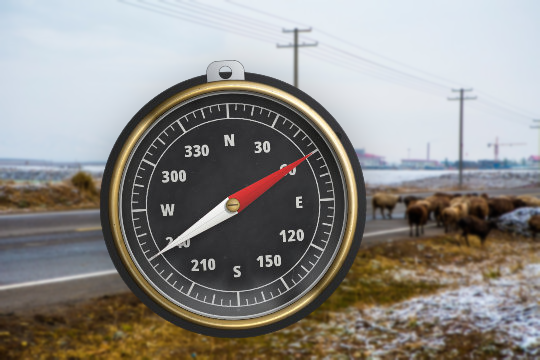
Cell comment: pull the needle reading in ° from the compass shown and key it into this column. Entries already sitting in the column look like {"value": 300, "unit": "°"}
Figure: {"value": 60, "unit": "°"}
